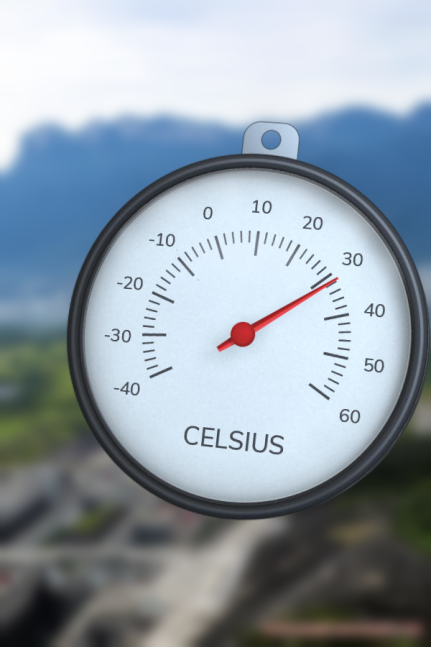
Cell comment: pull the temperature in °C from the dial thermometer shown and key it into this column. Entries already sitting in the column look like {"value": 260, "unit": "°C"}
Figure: {"value": 32, "unit": "°C"}
